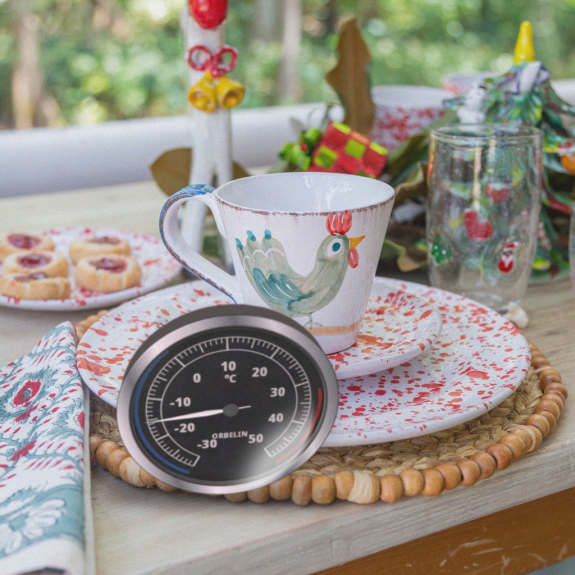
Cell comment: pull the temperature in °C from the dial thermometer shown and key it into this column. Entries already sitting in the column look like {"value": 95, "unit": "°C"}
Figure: {"value": -15, "unit": "°C"}
